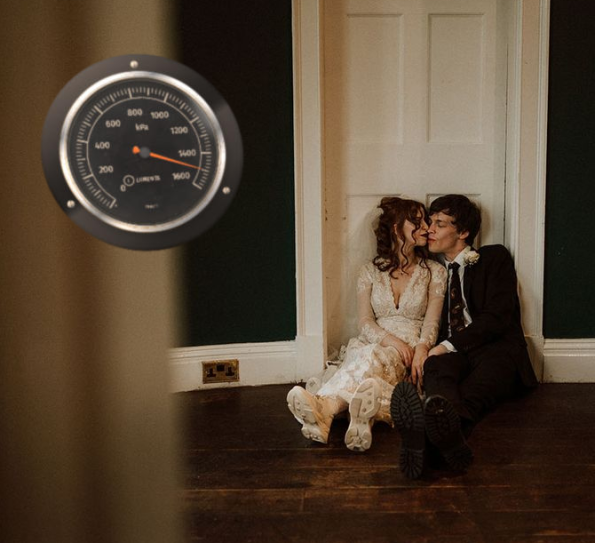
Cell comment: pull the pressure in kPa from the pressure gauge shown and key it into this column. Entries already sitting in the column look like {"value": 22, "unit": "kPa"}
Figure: {"value": 1500, "unit": "kPa"}
